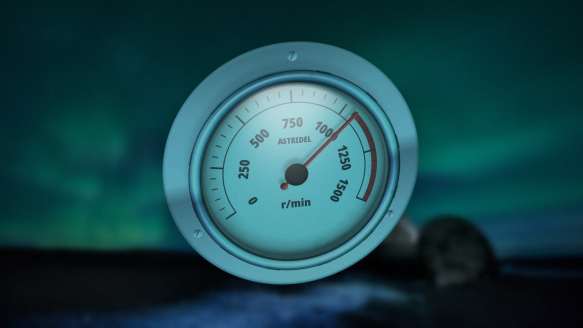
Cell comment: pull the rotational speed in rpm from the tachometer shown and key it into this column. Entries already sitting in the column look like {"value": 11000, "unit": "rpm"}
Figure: {"value": 1050, "unit": "rpm"}
